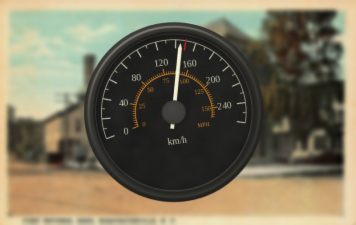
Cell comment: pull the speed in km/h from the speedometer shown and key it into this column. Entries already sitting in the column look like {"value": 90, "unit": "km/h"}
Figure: {"value": 145, "unit": "km/h"}
